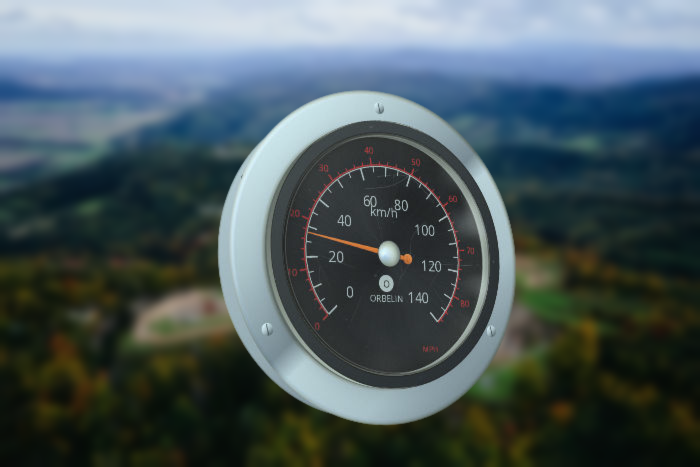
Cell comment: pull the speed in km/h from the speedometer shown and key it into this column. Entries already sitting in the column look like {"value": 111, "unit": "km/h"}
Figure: {"value": 27.5, "unit": "km/h"}
